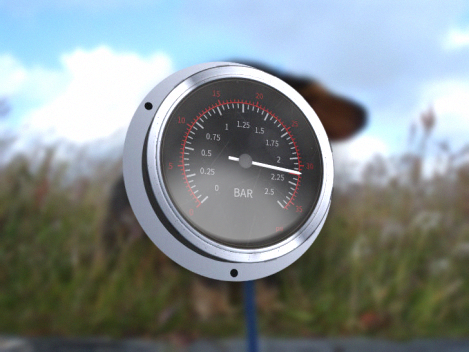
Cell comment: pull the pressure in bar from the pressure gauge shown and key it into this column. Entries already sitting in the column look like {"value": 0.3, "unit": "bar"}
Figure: {"value": 2.15, "unit": "bar"}
